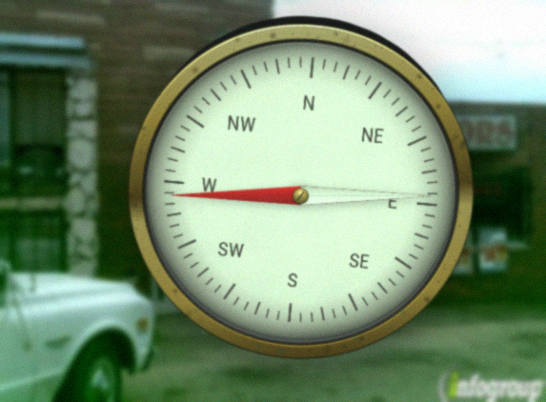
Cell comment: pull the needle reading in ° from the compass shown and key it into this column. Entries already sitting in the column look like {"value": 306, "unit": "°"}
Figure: {"value": 265, "unit": "°"}
